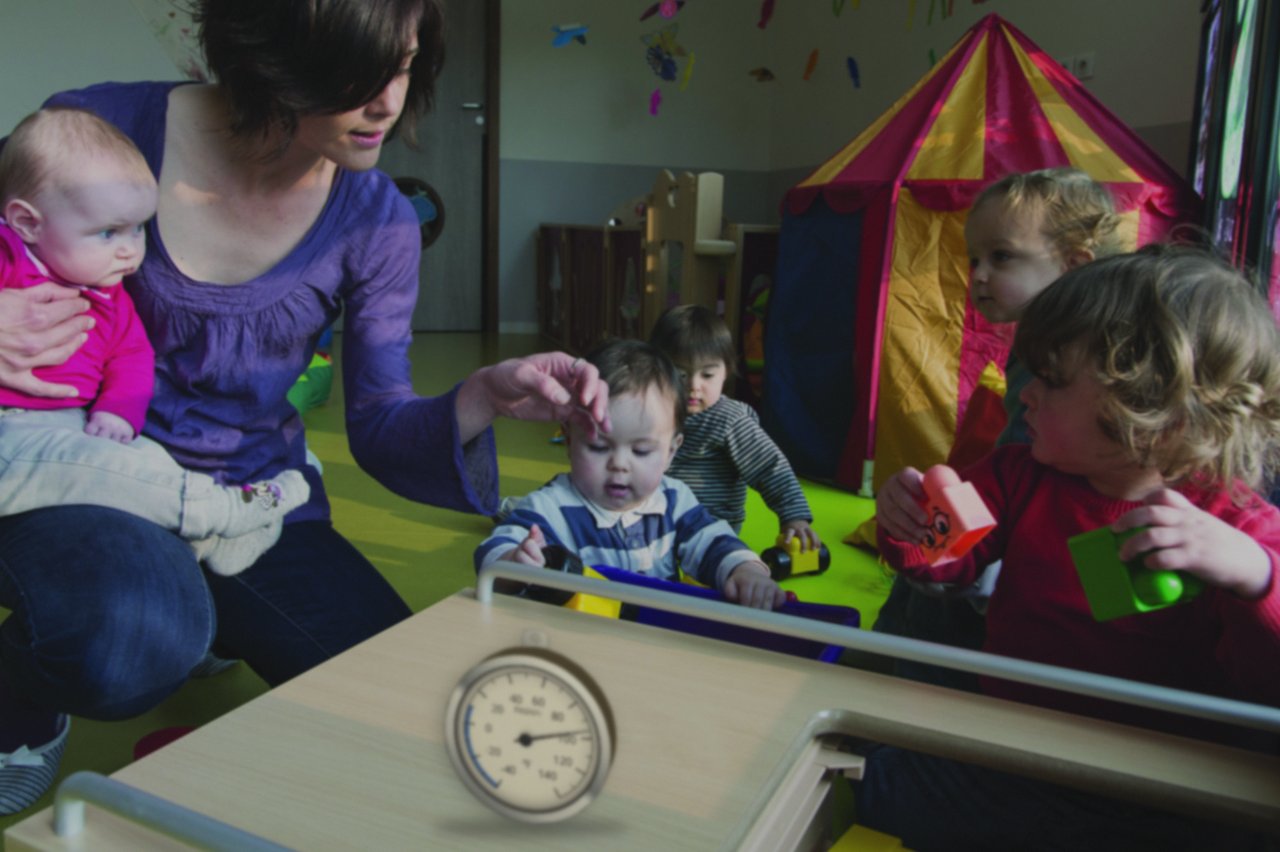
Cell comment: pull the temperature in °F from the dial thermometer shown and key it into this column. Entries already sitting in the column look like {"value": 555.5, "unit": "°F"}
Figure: {"value": 95, "unit": "°F"}
